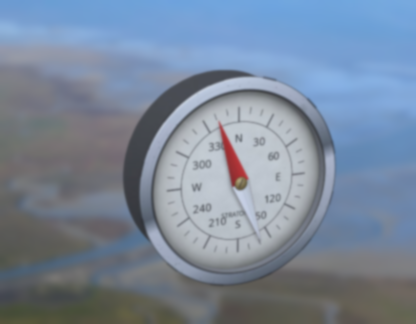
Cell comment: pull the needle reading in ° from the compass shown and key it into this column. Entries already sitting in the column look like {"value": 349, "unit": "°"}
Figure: {"value": 340, "unit": "°"}
